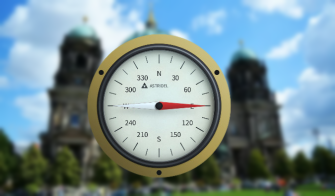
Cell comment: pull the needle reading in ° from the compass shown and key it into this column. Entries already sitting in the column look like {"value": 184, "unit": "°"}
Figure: {"value": 90, "unit": "°"}
